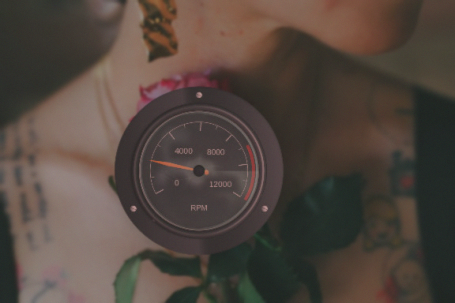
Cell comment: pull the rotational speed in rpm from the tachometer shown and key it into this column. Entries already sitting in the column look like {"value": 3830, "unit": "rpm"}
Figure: {"value": 2000, "unit": "rpm"}
